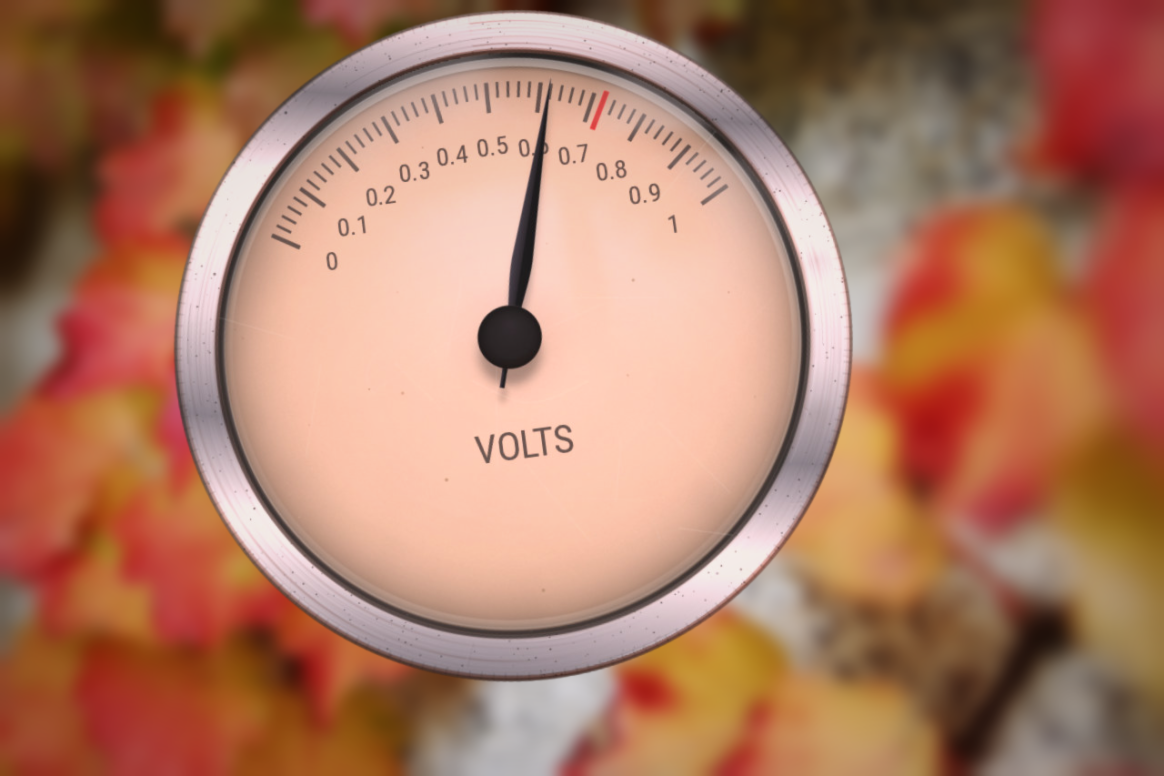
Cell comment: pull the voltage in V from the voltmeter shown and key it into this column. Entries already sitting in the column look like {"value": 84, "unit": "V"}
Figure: {"value": 0.62, "unit": "V"}
